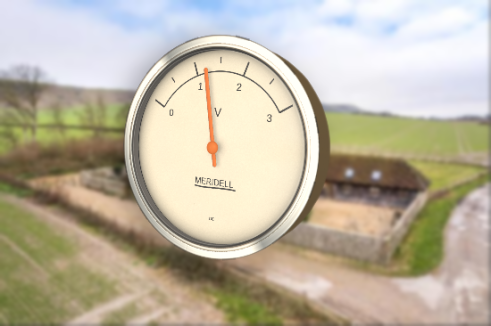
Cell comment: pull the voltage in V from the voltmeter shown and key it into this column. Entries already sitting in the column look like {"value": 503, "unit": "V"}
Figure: {"value": 1.25, "unit": "V"}
